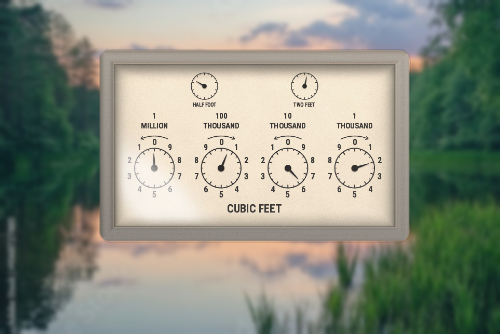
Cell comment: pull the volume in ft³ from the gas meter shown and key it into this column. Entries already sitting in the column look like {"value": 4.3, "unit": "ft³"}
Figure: {"value": 6200, "unit": "ft³"}
